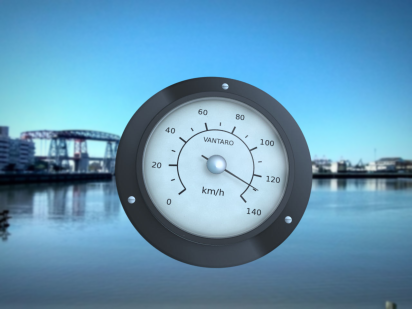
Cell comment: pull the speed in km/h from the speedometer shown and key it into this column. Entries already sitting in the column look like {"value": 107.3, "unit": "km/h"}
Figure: {"value": 130, "unit": "km/h"}
